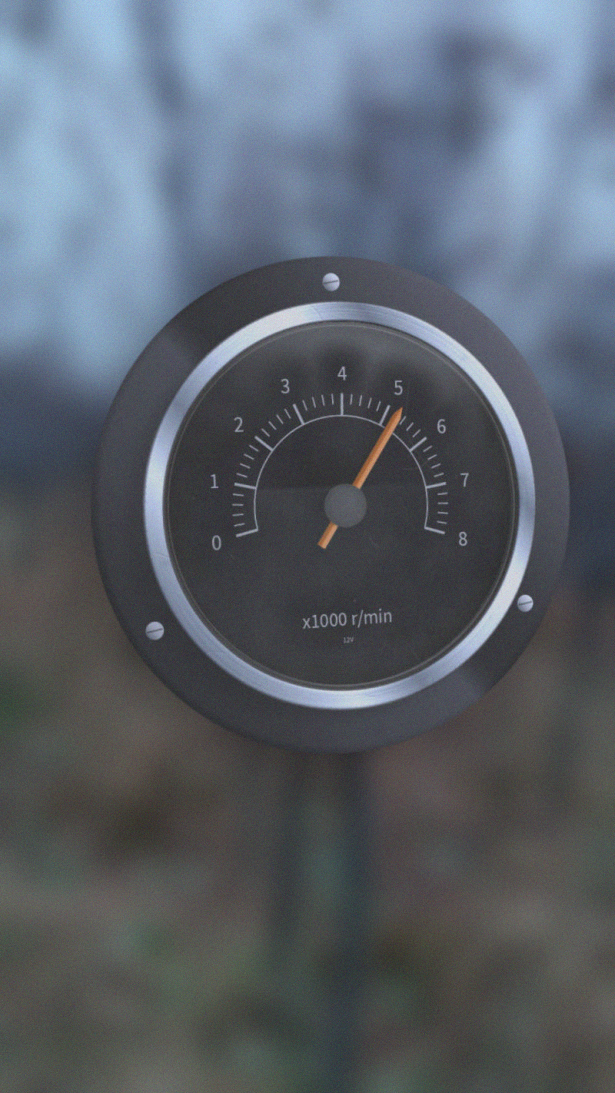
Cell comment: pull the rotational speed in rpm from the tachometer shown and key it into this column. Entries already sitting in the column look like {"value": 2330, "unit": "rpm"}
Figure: {"value": 5200, "unit": "rpm"}
